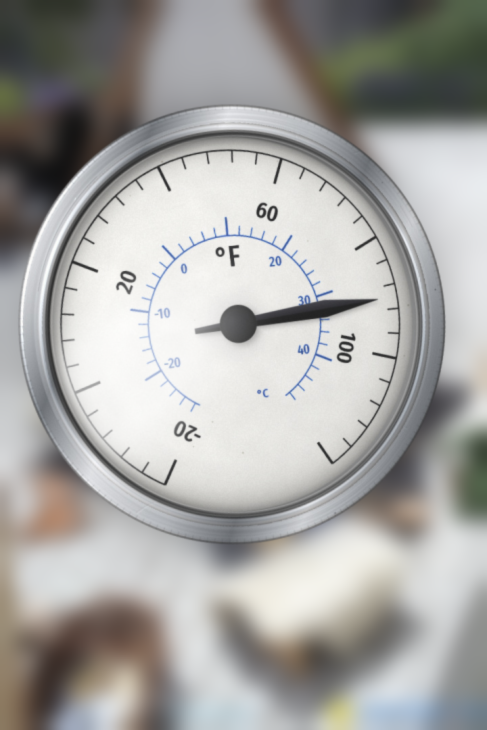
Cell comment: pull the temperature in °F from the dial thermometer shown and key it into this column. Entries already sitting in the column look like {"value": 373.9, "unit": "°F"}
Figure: {"value": 90, "unit": "°F"}
